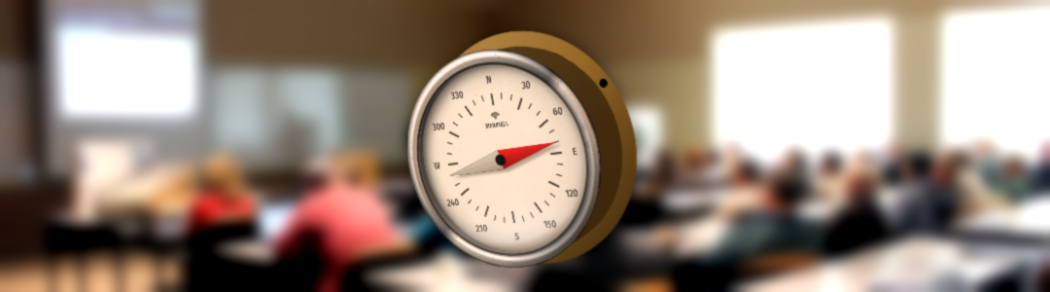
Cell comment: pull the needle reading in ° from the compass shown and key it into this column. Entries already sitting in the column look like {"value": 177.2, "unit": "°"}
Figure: {"value": 80, "unit": "°"}
